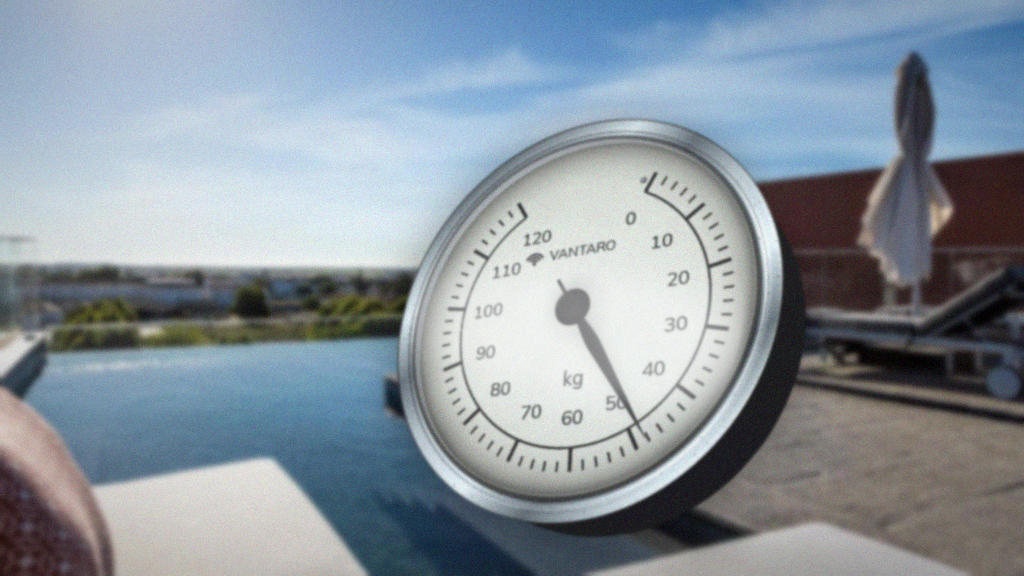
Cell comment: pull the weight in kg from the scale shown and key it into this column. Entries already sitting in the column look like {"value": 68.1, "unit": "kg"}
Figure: {"value": 48, "unit": "kg"}
